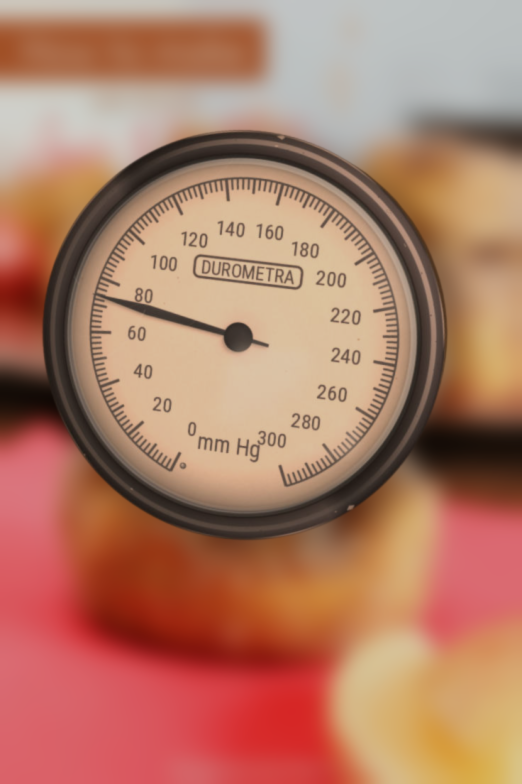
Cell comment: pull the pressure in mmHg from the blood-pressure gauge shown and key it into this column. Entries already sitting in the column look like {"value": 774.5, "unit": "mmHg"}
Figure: {"value": 74, "unit": "mmHg"}
